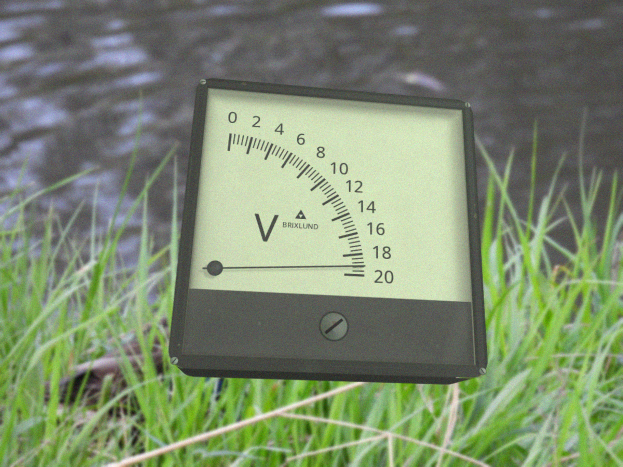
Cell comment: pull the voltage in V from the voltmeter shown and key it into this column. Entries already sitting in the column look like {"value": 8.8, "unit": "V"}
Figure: {"value": 19.2, "unit": "V"}
